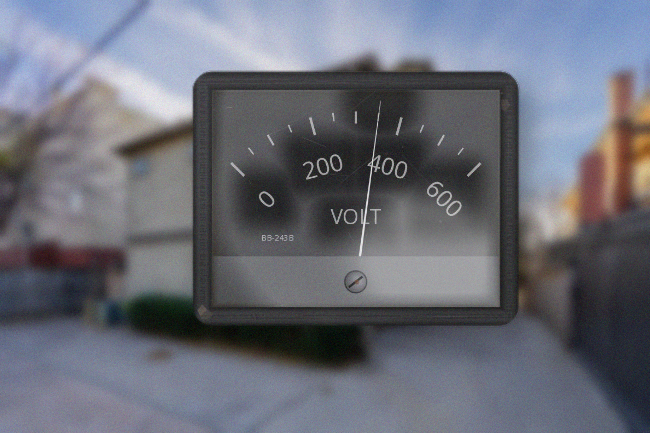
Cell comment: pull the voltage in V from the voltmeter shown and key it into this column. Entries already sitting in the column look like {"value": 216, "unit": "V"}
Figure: {"value": 350, "unit": "V"}
